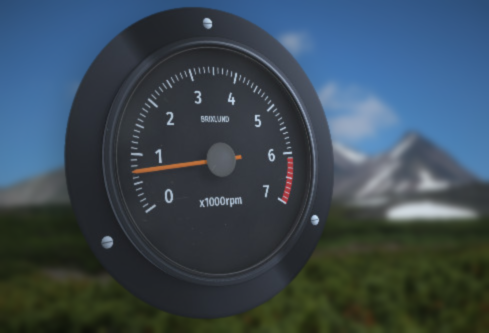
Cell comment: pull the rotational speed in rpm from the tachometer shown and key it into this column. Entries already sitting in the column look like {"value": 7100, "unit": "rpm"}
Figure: {"value": 700, "unit": "rpm"}
